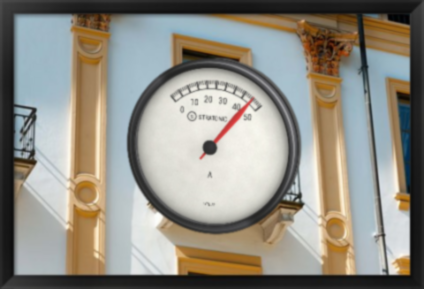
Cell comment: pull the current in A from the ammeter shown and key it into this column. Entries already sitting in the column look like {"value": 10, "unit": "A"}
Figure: {"value": 45, "unit": "A"}
